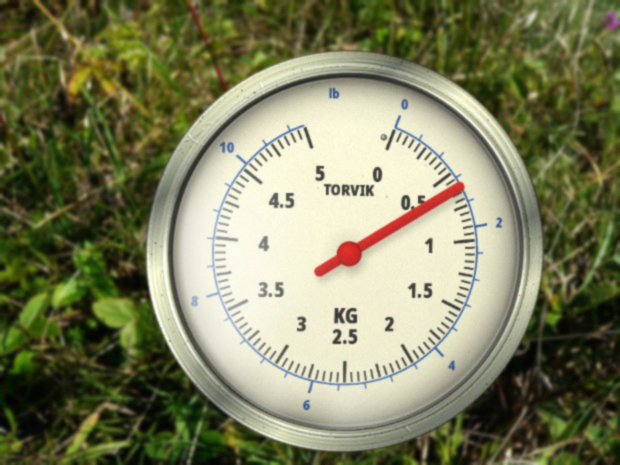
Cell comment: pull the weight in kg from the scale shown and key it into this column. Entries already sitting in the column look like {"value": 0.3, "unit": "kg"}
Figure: {"value": 0.6, "unit": "kg"}
